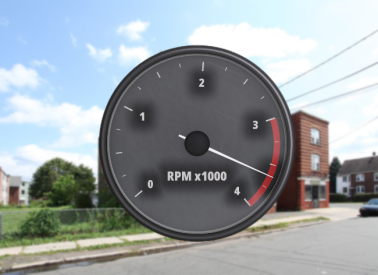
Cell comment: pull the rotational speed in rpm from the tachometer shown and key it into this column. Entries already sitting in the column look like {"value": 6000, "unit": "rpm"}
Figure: {"value": 3625, "unit": "rpm"}
